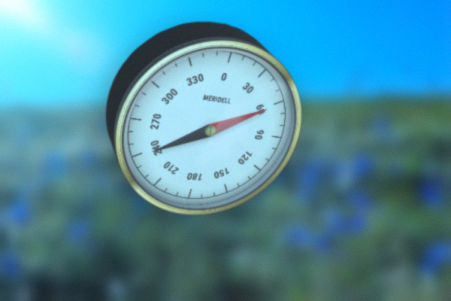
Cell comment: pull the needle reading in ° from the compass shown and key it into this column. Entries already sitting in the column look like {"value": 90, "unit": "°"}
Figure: {"value": 60, "unit": "°"}
